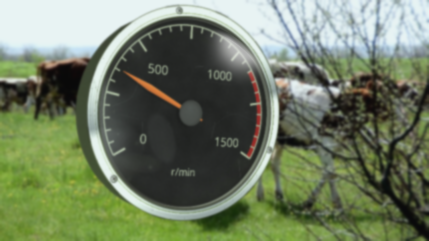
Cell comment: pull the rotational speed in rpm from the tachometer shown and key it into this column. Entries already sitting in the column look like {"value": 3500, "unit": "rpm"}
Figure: {"value": 350, "unit": "rpm"}
